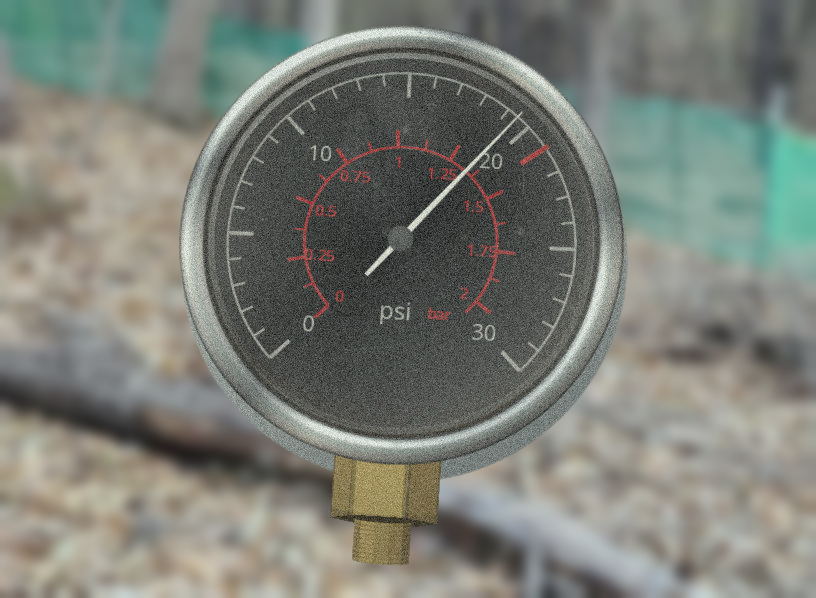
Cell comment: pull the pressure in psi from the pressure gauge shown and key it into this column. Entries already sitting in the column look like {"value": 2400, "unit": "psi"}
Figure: {"value": 19.5, "unit": "psi"}
